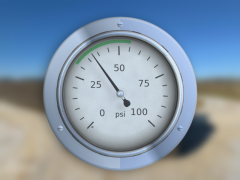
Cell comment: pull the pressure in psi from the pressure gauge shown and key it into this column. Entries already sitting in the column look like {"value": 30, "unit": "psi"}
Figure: {"value": 37.5, "unit": "psi"}
